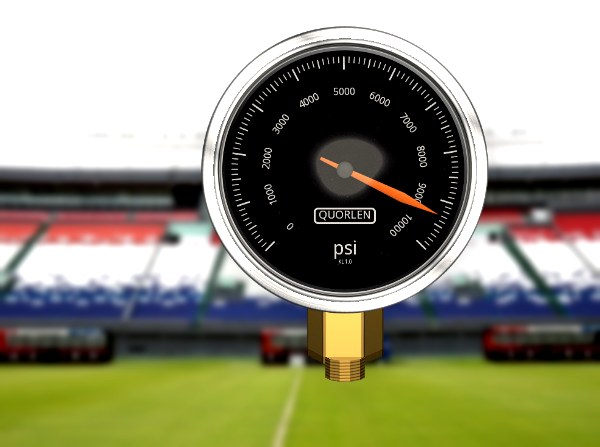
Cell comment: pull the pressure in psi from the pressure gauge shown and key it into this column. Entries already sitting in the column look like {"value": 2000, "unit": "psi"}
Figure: {"value": 9300, "unit": "psi"}
